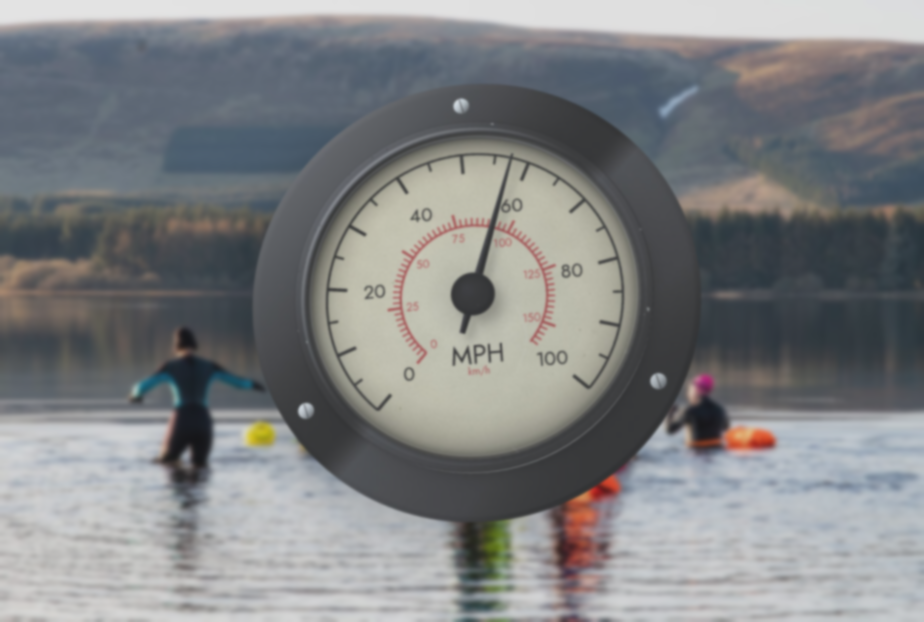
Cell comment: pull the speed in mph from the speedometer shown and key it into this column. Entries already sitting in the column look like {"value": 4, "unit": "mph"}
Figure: {"value": 57.5, "unit": "mph"}
